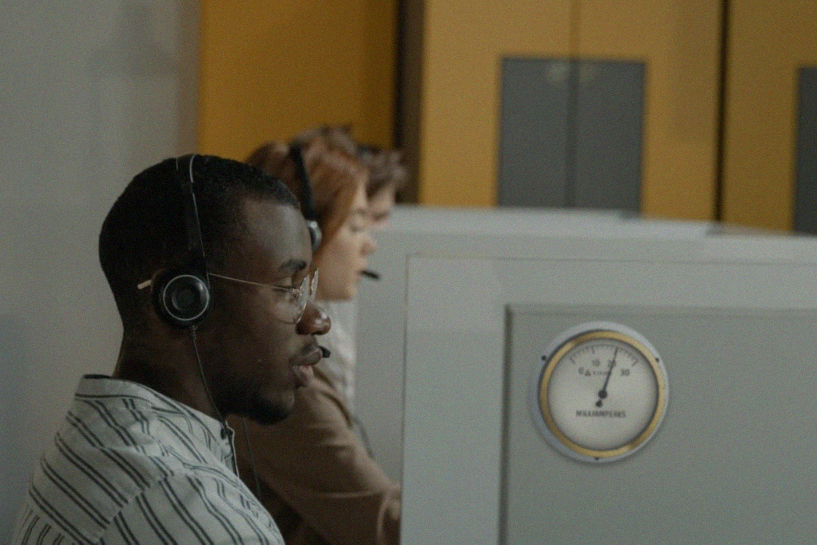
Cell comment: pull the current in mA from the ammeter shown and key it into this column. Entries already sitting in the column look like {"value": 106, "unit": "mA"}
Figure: {"value": 20, "unit": "mA"}
